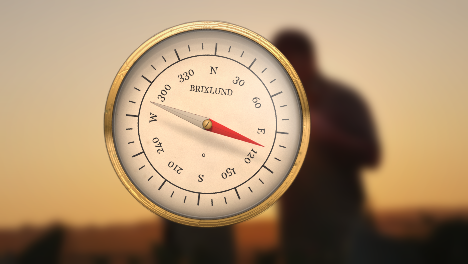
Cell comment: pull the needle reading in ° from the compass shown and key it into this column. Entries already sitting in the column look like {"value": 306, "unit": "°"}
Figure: {"value": 105, "unit": "°"}
